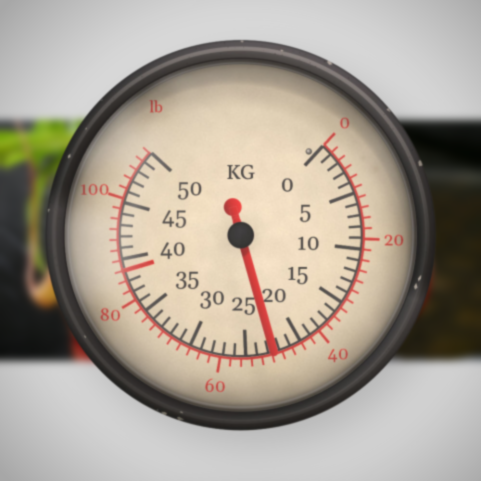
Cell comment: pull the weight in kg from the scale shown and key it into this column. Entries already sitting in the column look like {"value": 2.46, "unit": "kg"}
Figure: {"value": 22.5, "unit": "kg"}
